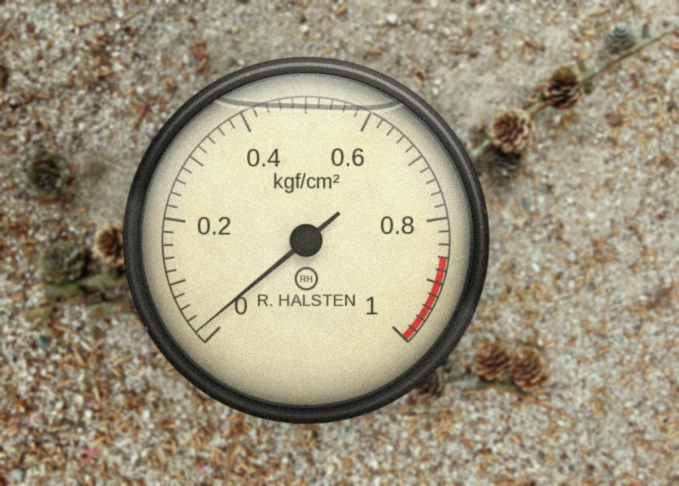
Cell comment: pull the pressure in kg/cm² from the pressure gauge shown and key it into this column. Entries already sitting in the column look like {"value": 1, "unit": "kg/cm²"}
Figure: {"value": 0.02, "unit": "kg/cm²"}
